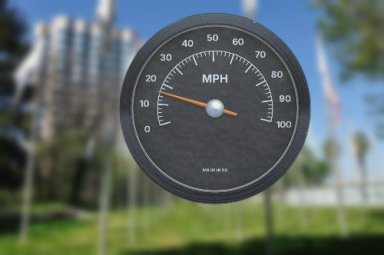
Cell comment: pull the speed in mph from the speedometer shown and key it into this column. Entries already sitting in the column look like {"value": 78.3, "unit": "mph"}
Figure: {"value": 16, "unit": "mph"}
